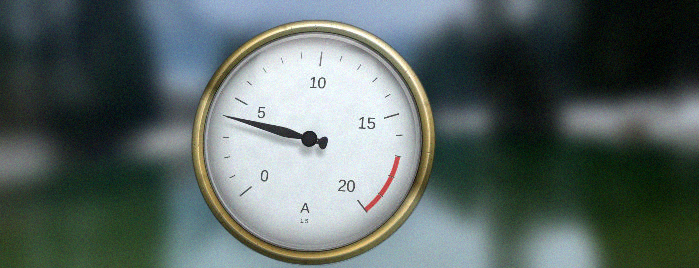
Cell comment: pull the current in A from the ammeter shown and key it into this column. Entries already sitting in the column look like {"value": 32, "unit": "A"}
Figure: {"value": 4, "unit": "A"}
